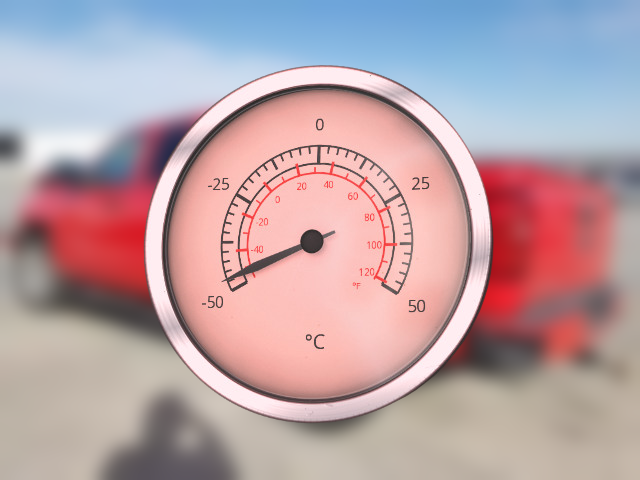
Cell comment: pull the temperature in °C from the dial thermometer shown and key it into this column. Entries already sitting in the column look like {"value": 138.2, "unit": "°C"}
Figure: {"value": -47.5, "unit": "°C"}
